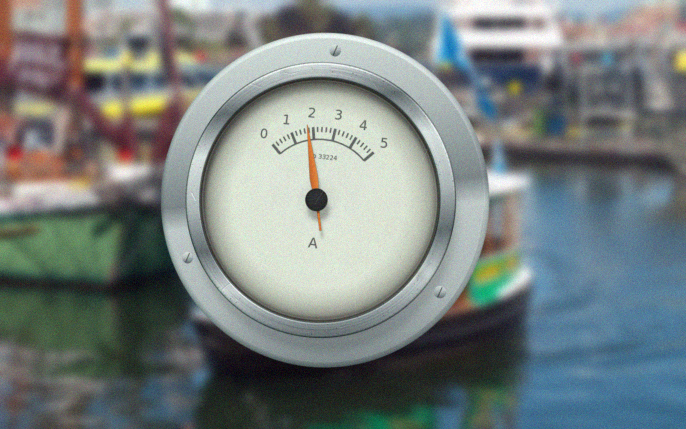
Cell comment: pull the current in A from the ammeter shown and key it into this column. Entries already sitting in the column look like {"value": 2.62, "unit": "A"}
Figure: {"value": 1.8, "unit": "A"}
